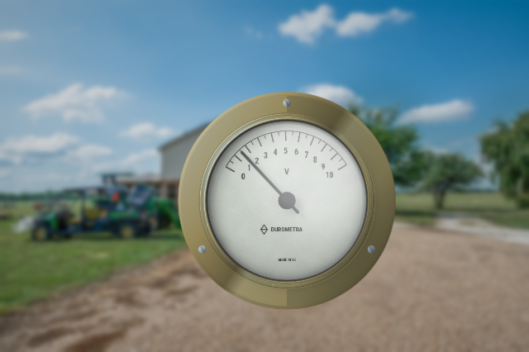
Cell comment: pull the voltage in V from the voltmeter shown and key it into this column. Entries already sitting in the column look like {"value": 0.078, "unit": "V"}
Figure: {"value": 1.5, "unit": "V"}
